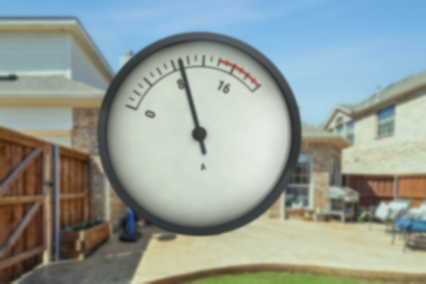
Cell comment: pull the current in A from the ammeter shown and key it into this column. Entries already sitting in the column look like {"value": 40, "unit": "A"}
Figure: {"value": 9, "unit": "A"}
